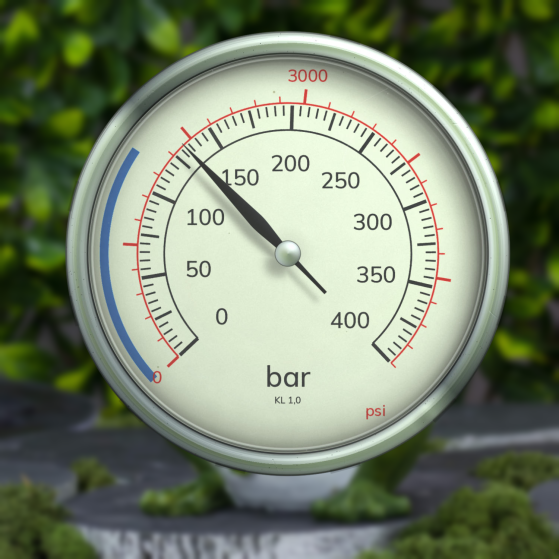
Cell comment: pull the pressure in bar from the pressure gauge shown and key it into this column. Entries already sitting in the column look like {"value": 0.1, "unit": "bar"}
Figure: {"value": 132.5, "unit": "bar"}
